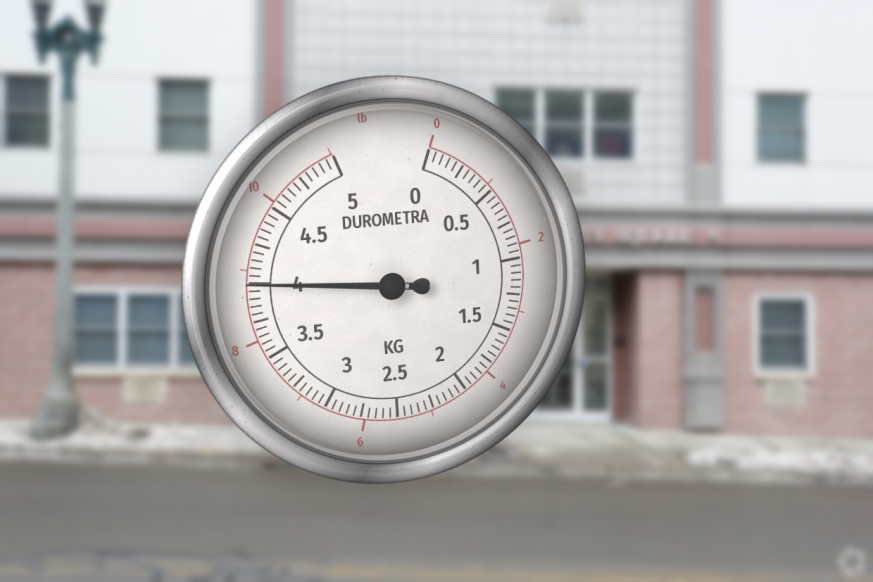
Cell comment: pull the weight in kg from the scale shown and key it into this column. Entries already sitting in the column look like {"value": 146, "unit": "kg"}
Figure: {"value": 4, "unit": "kg"}
